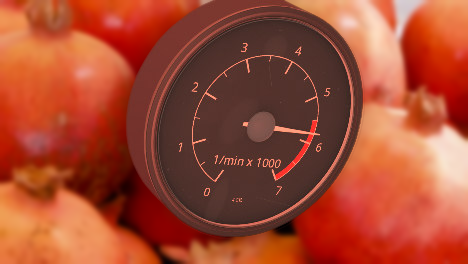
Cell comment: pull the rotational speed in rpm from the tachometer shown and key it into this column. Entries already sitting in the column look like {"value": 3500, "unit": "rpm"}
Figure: {"value": 5750, "unit": "rpm"}
